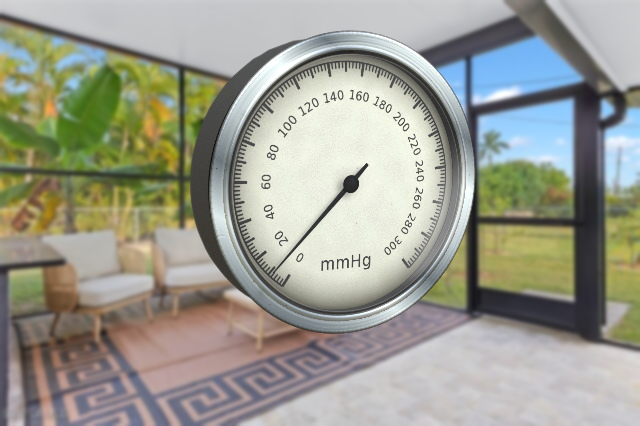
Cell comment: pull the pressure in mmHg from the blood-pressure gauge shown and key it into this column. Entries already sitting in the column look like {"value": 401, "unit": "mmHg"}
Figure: {"value": 10, "unit": "mmHg"}
